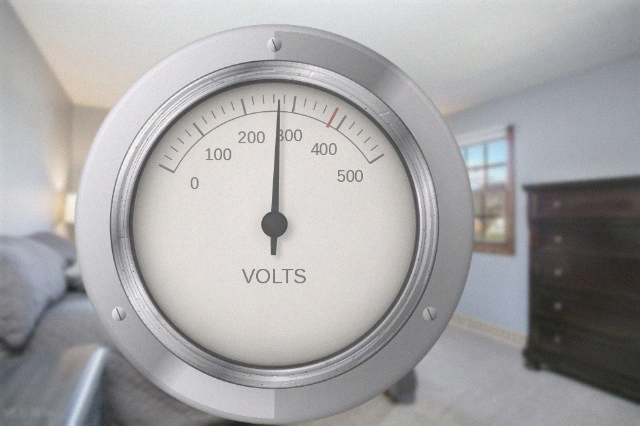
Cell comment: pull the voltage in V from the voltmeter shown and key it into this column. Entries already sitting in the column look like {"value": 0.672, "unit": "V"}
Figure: {"value": 270, "unit": "V"}
